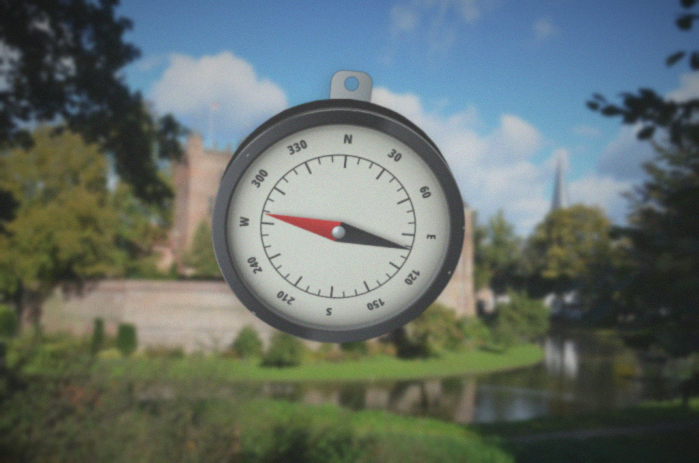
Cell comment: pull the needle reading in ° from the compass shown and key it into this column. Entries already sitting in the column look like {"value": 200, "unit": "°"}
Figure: {"value": 280, "unit": "°"}
